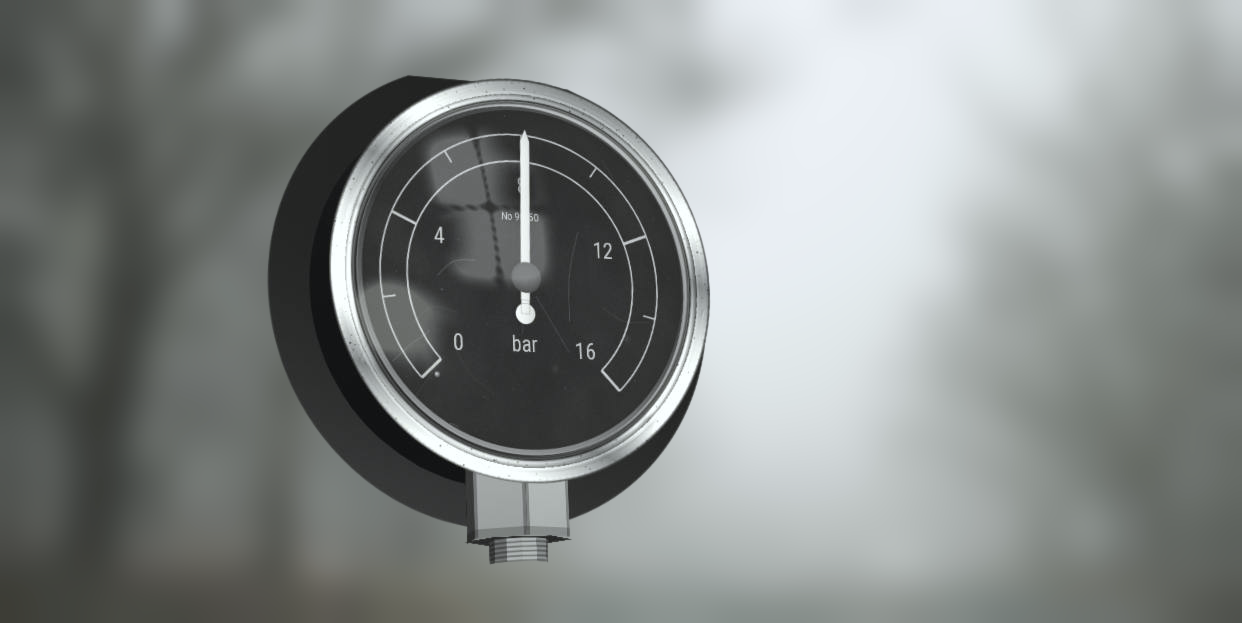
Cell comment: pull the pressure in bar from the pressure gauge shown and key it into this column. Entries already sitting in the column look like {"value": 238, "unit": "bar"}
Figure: {"value": 8, "unit": "bar"}
